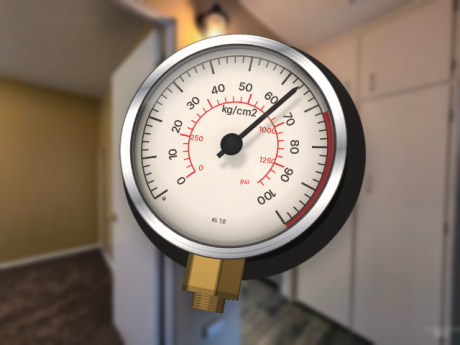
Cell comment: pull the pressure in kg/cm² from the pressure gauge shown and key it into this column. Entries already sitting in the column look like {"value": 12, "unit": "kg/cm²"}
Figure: {"value": 64, "unit": "kg/cm²"}
